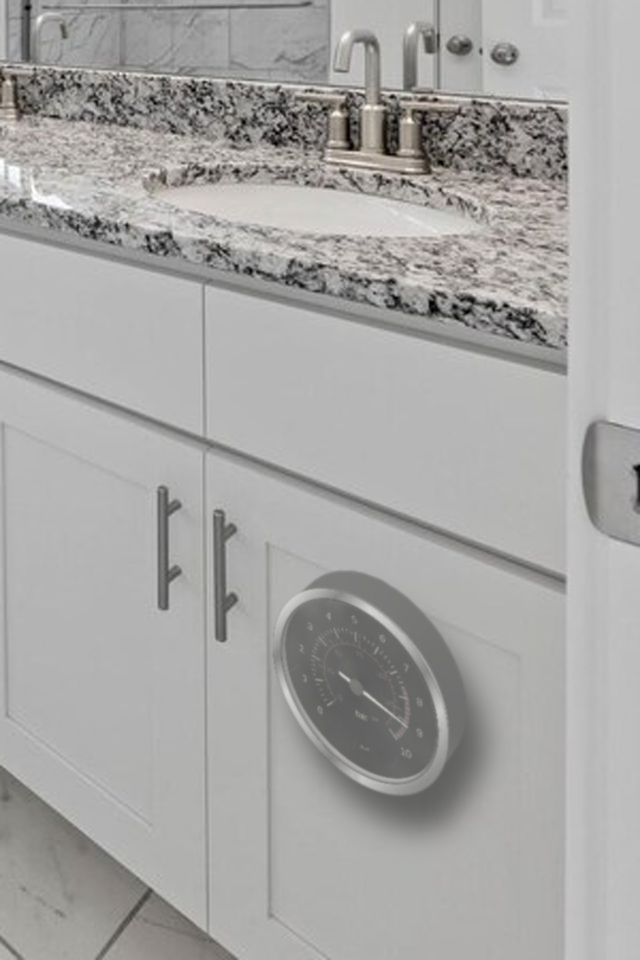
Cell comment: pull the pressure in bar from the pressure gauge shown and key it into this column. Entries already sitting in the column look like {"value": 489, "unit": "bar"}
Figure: {"value": 9, "unit": "bar"}
